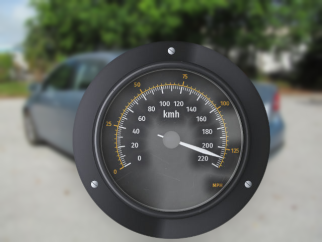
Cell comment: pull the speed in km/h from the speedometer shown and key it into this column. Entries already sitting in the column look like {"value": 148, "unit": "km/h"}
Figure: {"value": 210, "unit": "km/h"}
